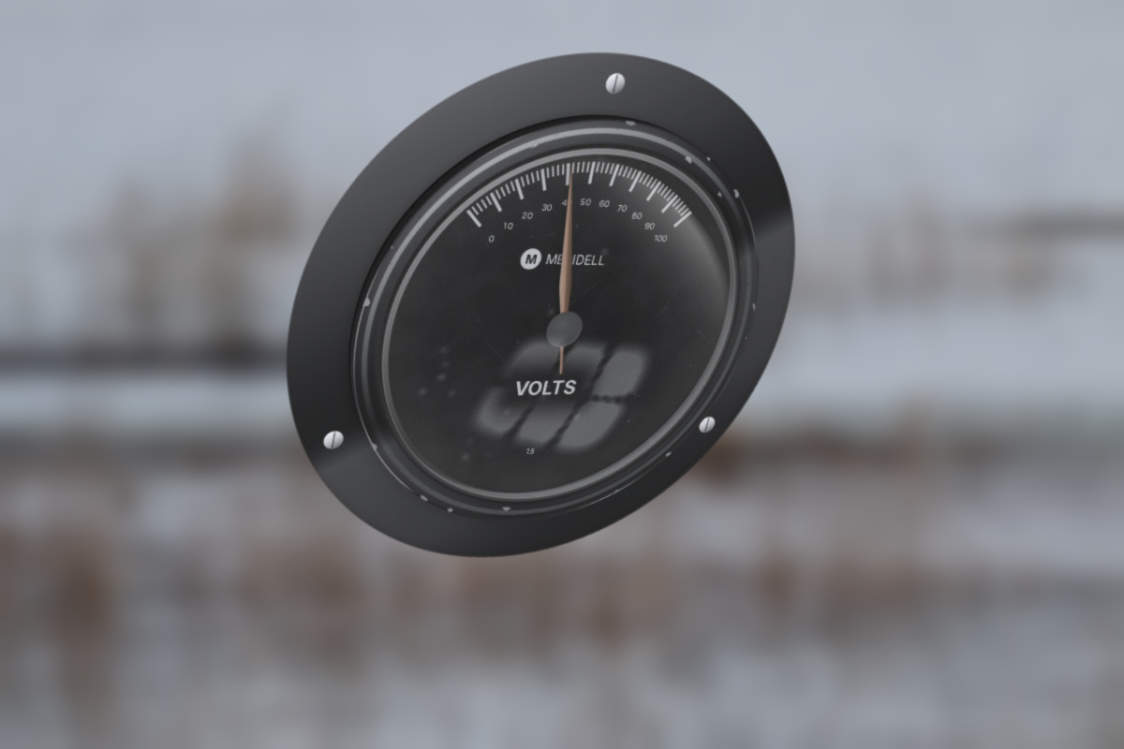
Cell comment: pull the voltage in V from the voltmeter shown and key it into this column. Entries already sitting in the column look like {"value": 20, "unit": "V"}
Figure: {"value": 40, "unit": "V"}
